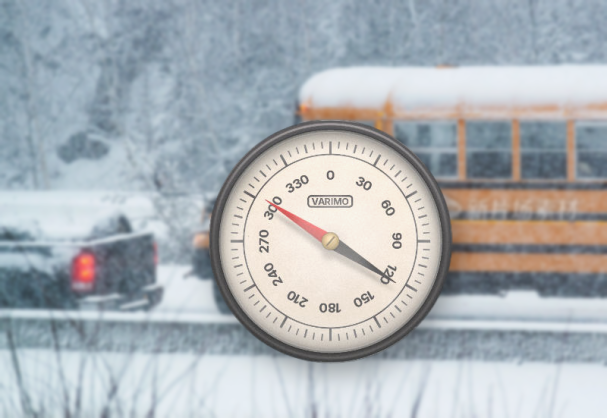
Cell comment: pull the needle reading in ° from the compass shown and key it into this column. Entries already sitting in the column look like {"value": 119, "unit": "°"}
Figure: {"value": 302.5, "unit": "°"}
